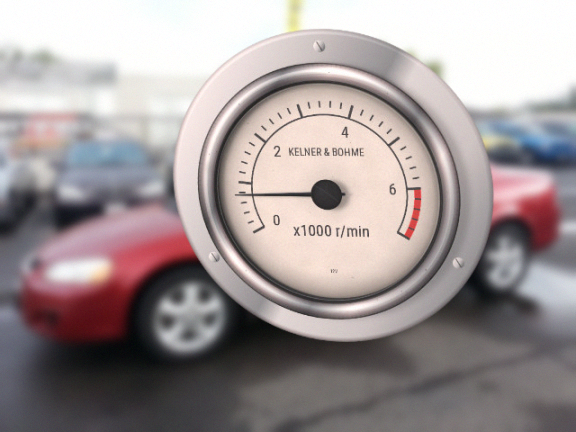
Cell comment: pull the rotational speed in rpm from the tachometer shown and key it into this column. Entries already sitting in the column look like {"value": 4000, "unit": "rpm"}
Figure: {"value": 800, "unit": "rpm"}
